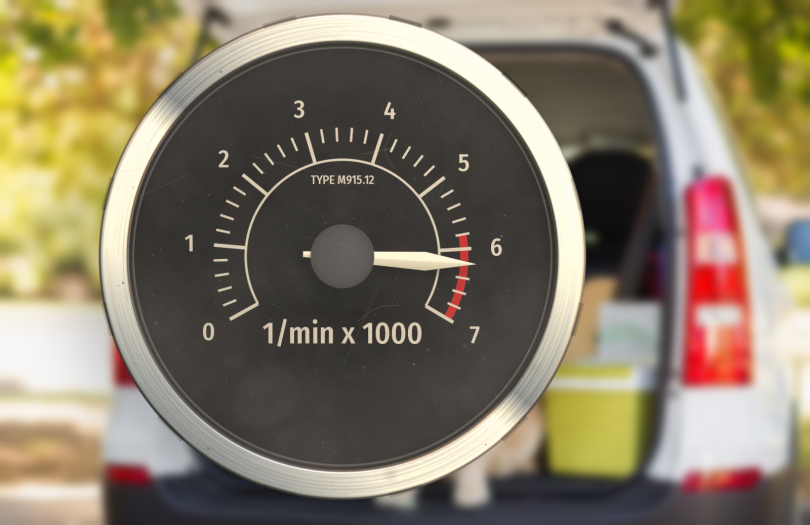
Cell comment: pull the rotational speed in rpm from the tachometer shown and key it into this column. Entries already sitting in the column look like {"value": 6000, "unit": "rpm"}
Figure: {"value": 6200, "unit": "rpm"}
